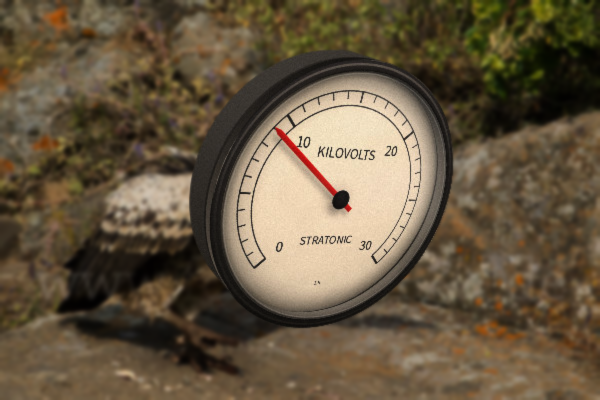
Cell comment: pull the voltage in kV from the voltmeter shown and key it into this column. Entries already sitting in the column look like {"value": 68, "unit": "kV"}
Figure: {"value": 9, "unit": "kV"}
